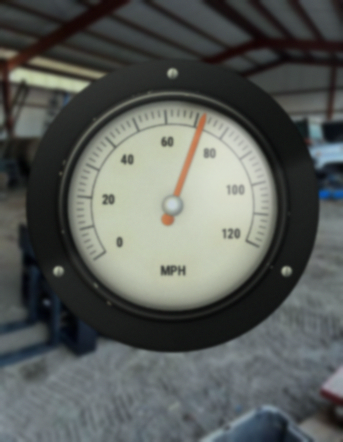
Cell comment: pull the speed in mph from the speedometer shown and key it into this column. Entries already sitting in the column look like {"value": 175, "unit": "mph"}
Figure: {"value": 72, "unit": "mph"}
